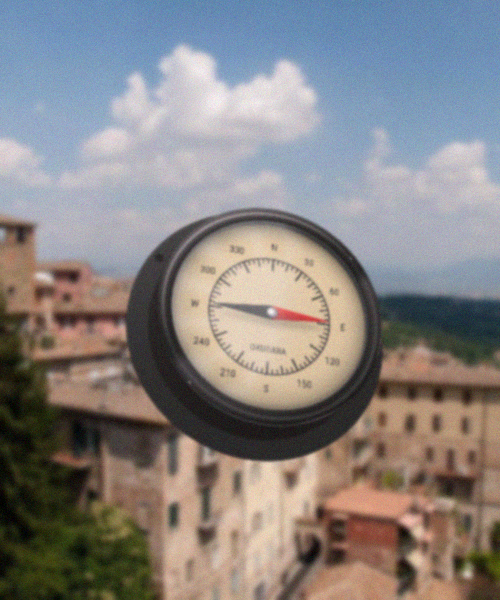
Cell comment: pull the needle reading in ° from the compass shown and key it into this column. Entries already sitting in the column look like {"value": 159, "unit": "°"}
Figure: {"value": 90, "unit": "°"}
